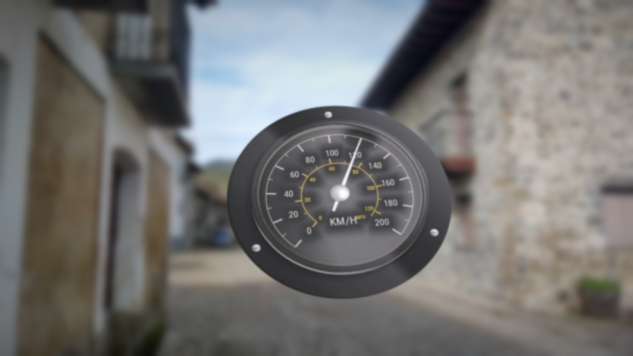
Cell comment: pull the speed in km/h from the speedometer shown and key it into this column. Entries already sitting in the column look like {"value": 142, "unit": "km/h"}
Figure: {"value": 120, "unit": "km/h"}
